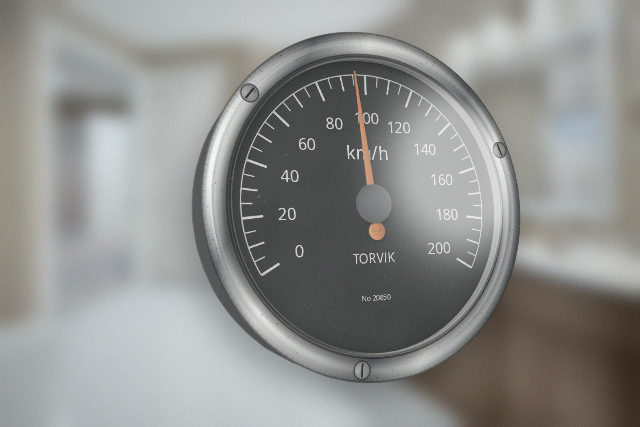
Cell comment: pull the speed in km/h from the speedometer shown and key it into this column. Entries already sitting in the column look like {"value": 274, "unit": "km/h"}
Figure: {"value": 95, "unit": "km/h"}
